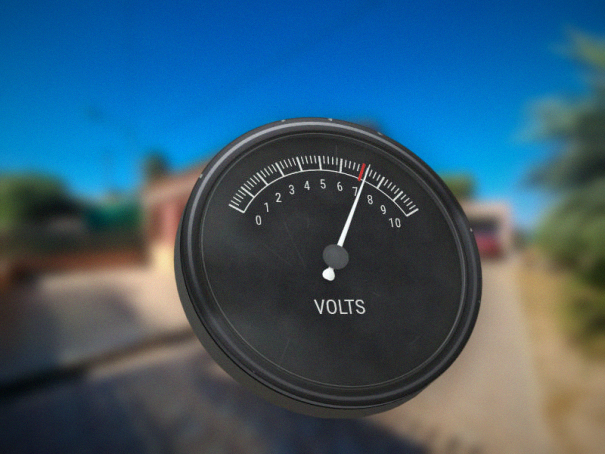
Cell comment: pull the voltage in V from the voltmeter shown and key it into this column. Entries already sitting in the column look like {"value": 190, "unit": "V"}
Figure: {"value": 7.2, "unit": "V"}
